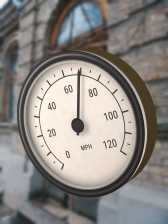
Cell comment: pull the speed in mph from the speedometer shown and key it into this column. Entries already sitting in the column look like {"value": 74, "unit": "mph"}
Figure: {"value": 70, "unit": "mph"}
